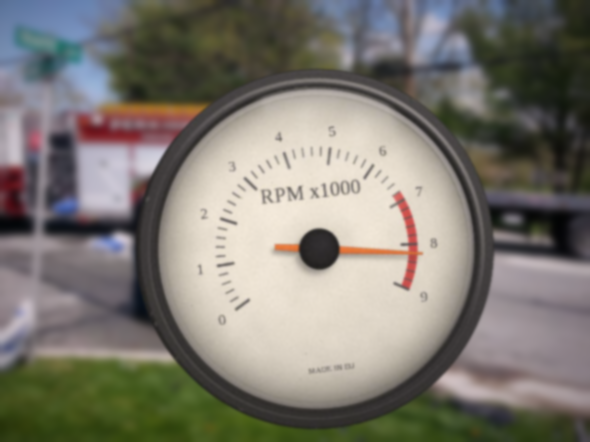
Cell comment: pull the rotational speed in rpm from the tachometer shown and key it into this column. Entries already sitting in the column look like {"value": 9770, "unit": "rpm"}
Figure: {"value": 8200, "unit": "rpm"}
